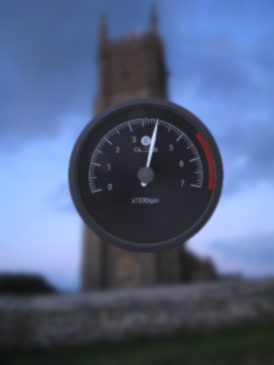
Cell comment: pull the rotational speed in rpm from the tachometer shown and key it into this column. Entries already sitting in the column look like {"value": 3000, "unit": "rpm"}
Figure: {"value": 4000, "unit": "rpm"}
